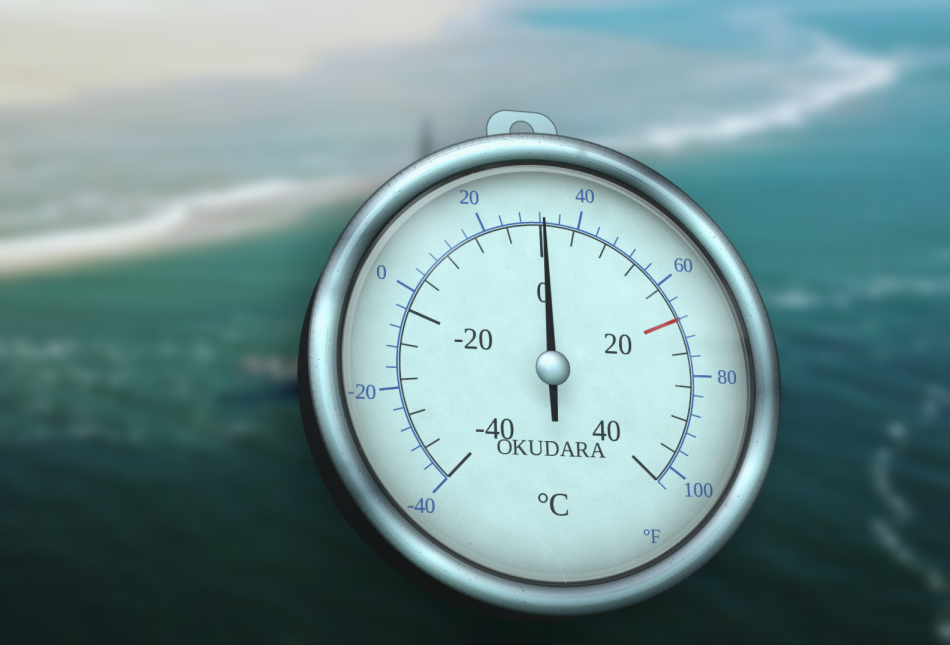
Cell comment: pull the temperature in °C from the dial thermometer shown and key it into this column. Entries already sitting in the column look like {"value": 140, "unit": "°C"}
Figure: {"value": 0, "unit": "°C"}
